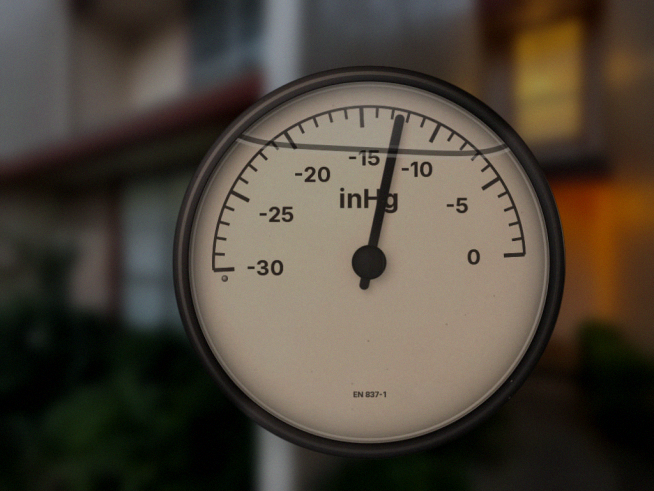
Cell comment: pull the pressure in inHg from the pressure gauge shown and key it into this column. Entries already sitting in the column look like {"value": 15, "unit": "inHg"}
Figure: {"value": -12.5, "unit": "inHg"}
